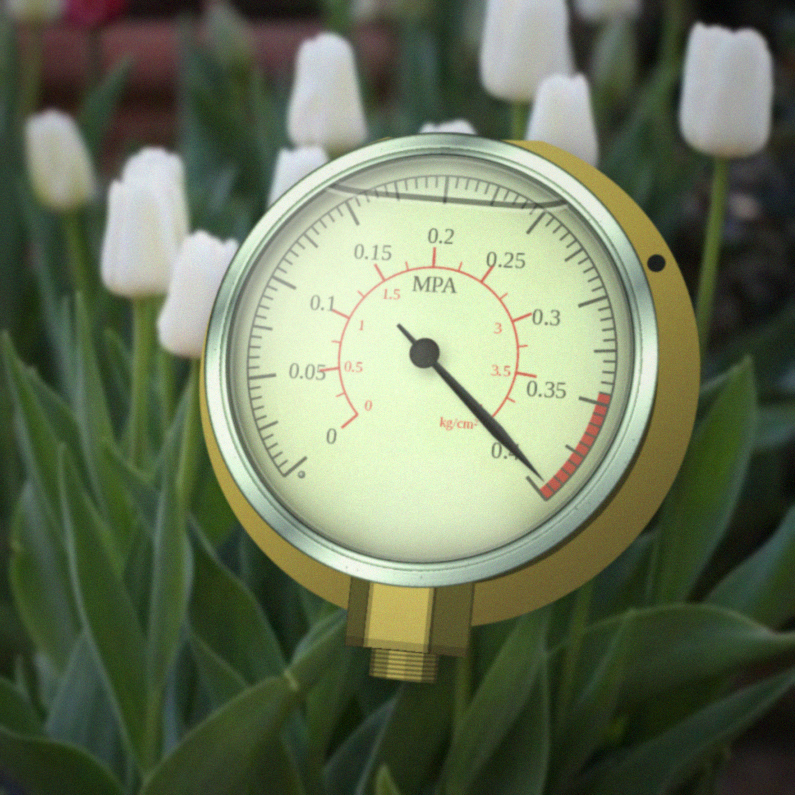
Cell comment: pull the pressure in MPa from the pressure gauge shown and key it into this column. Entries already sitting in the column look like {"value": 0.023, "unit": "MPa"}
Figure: {"value": 0.395, "unit": "MPa"}
